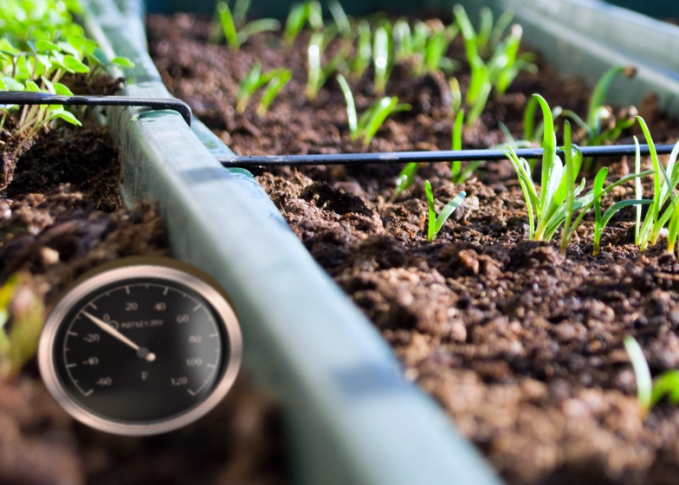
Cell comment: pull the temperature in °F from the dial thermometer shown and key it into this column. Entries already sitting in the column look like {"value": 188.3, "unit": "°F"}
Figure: {"value": -5, "unit": "°F"}
